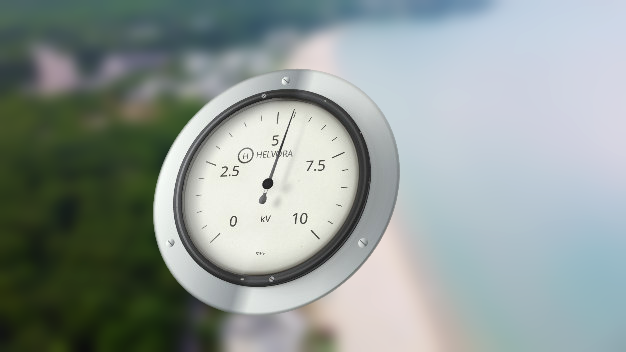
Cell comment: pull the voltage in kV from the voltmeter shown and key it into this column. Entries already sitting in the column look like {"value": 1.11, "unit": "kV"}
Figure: {"value": 5.5, "unit": "kV"}
